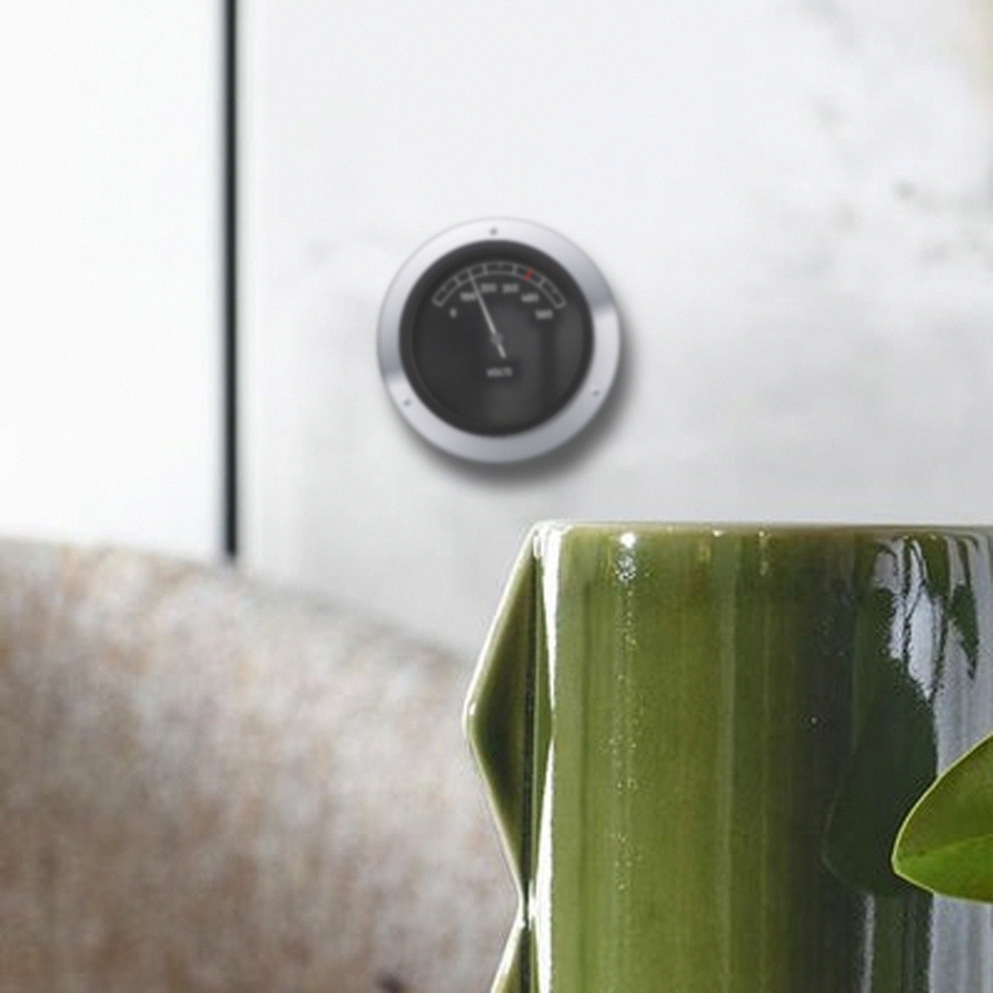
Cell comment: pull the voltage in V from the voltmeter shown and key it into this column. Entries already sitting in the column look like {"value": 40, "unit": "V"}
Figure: {"value": 150, "unit": "V"}
